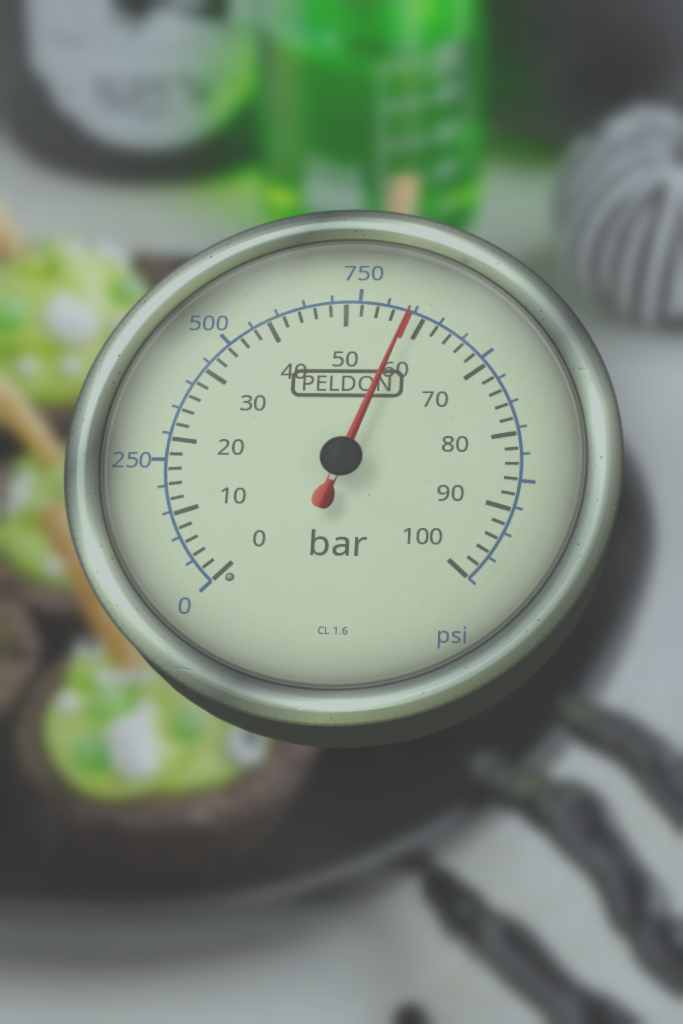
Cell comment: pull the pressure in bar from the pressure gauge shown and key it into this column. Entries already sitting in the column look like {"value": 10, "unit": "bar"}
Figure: {"value": 58, "unit": "bar"}
